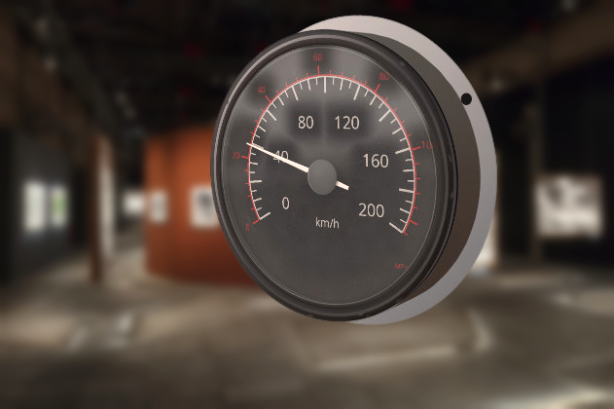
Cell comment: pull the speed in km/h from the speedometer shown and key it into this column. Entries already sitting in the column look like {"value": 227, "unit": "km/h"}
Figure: {"value": 40, "unit": "km/h"}
